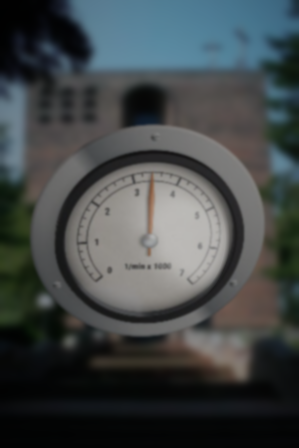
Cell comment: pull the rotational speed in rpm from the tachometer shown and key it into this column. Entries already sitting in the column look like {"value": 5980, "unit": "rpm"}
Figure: {"value": 3400, "unit": "rpm"}
